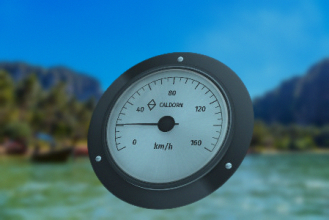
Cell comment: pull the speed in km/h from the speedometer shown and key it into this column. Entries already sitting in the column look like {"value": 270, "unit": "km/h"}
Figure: {"value": 20, "unit": "km/h"}
